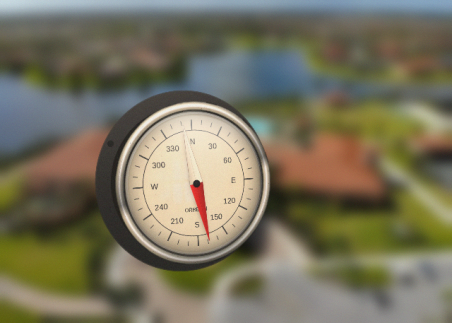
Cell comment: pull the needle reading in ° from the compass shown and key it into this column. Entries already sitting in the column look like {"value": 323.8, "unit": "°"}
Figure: {"value": 170, "unit": "°"}
